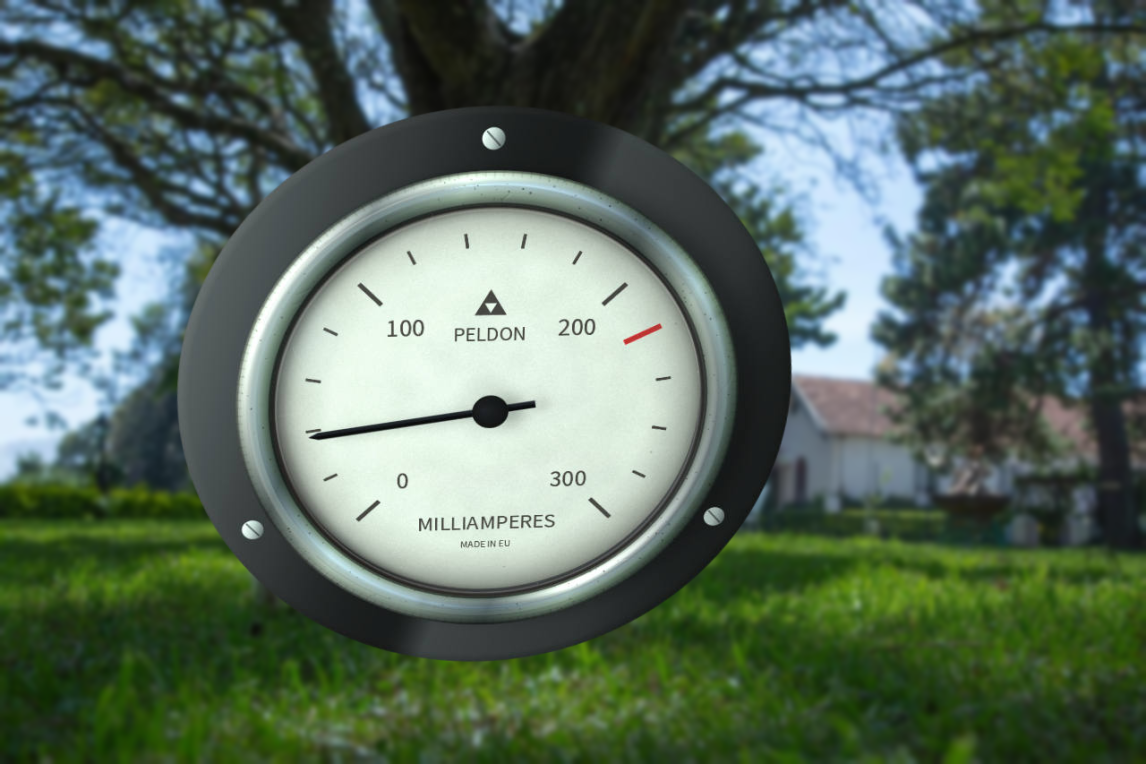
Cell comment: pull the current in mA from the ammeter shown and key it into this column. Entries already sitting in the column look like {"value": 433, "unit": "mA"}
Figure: {"value": 40, "unit": "mA"}
